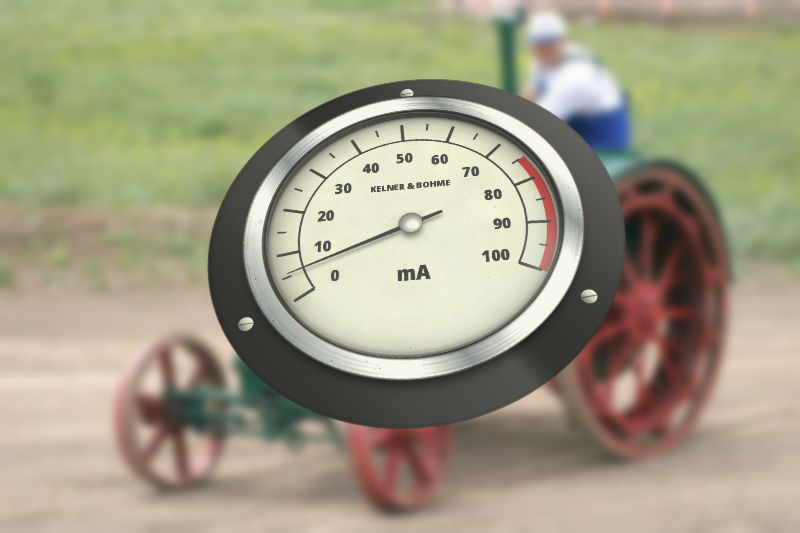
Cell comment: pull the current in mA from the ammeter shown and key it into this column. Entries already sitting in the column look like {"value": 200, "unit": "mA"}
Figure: {"value": 5, "unit": "mA"}
